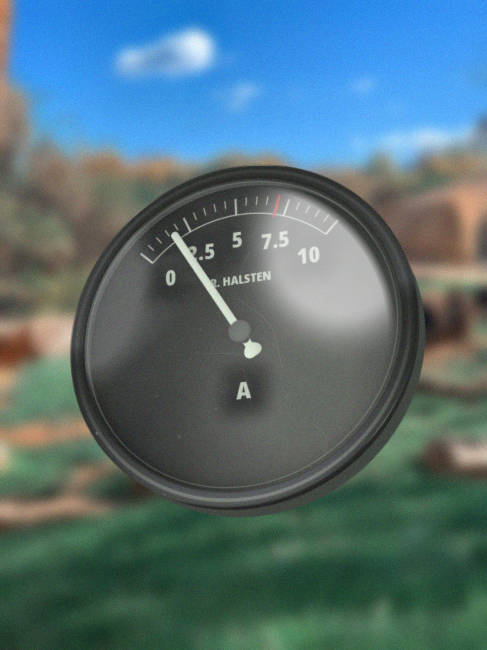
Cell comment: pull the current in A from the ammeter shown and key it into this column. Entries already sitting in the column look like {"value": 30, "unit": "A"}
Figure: {"value": 1.75, "unit": "A"}
